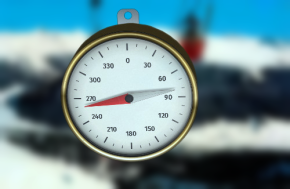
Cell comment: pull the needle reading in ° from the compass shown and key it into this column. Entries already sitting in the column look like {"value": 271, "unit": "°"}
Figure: {"value": 260, "unit": "°"}
